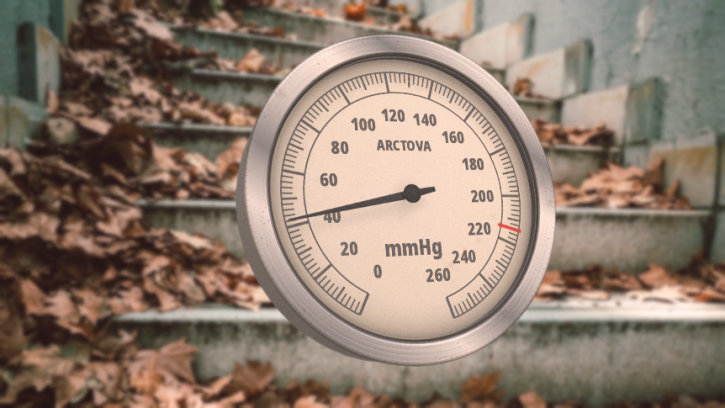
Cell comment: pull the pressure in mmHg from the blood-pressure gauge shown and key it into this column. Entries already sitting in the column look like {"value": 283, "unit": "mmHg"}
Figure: {"value": 42, "unit": "mmHg"}
